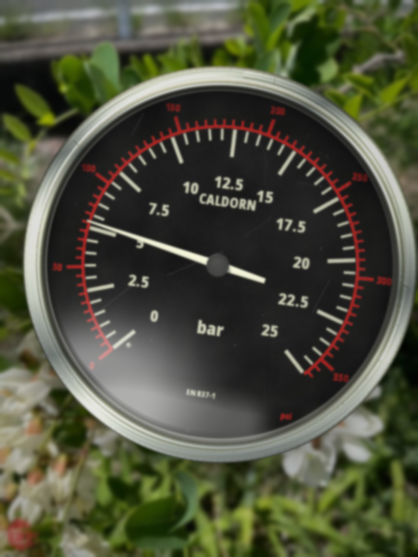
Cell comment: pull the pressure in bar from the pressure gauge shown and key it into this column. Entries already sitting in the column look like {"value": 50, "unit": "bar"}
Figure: {"value": 5.25, "unit": "bar"}
